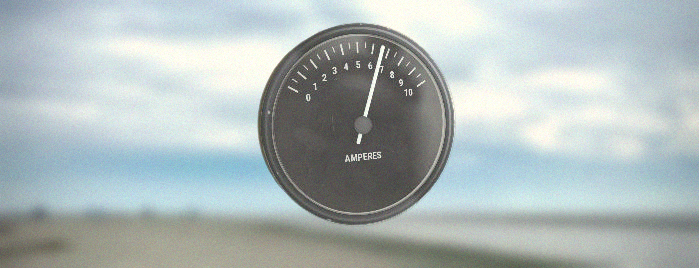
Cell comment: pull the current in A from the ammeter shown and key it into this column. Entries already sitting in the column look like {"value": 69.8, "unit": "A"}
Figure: {"value": 6.5, "unit": "A"}
